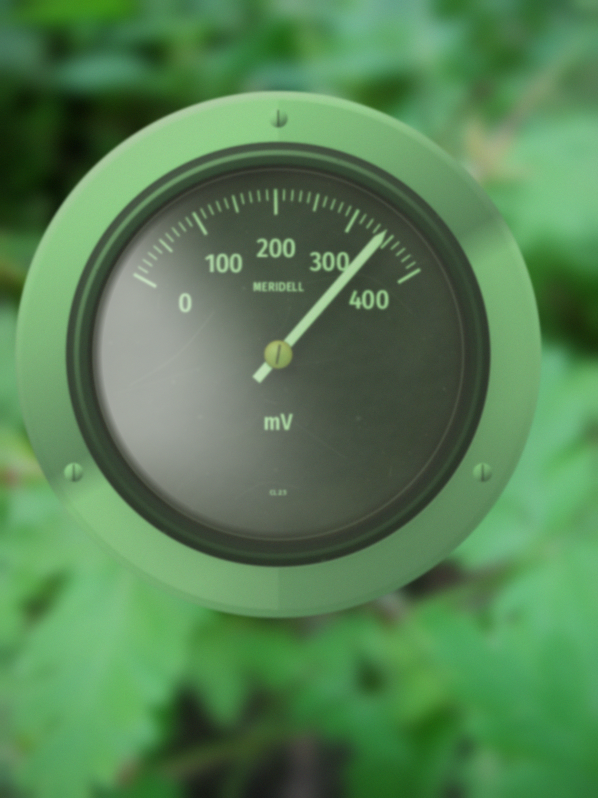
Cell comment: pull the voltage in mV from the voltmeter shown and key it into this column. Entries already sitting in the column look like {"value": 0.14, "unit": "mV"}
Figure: {"value": 340, "unit": "mV"}
